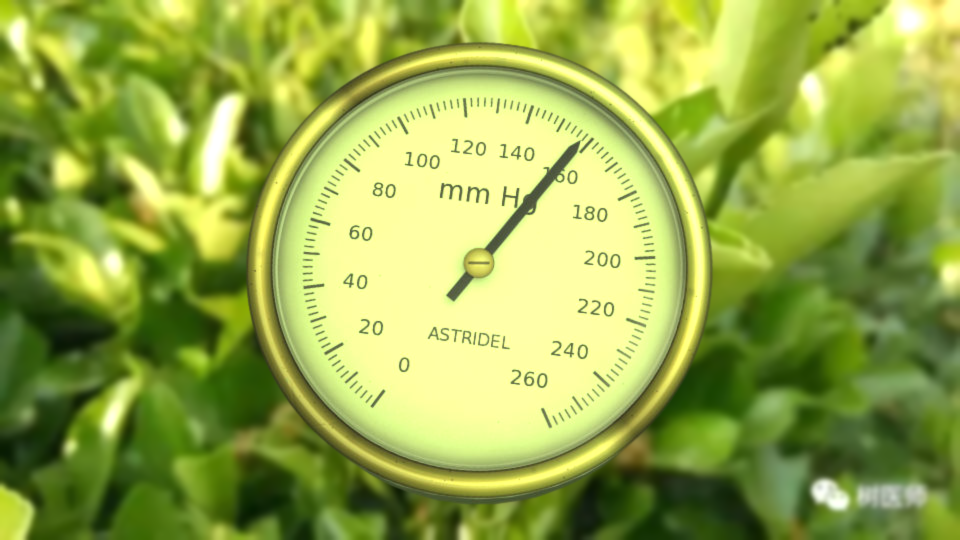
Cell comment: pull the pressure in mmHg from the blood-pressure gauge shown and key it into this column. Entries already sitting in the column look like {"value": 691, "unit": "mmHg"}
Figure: {"value": 158, "unit": "mmHg"}
